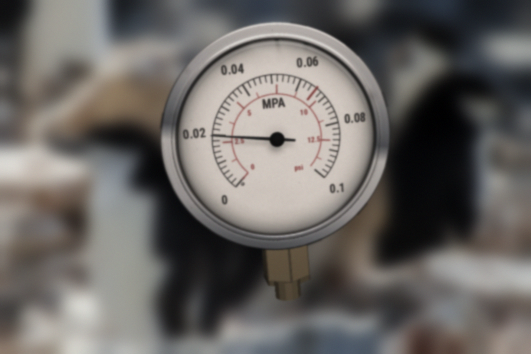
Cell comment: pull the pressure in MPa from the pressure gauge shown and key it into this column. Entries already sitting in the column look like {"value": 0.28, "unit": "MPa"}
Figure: {"value": 0.02, "unit": "MPa"}
